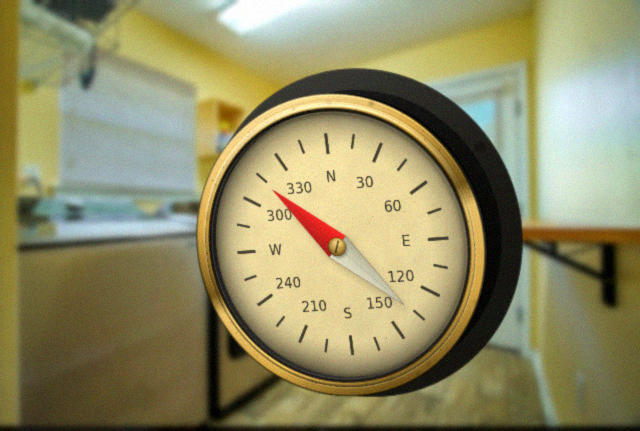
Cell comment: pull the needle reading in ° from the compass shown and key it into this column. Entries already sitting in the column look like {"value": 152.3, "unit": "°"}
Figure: {"value": 315, "unit": "°"}
